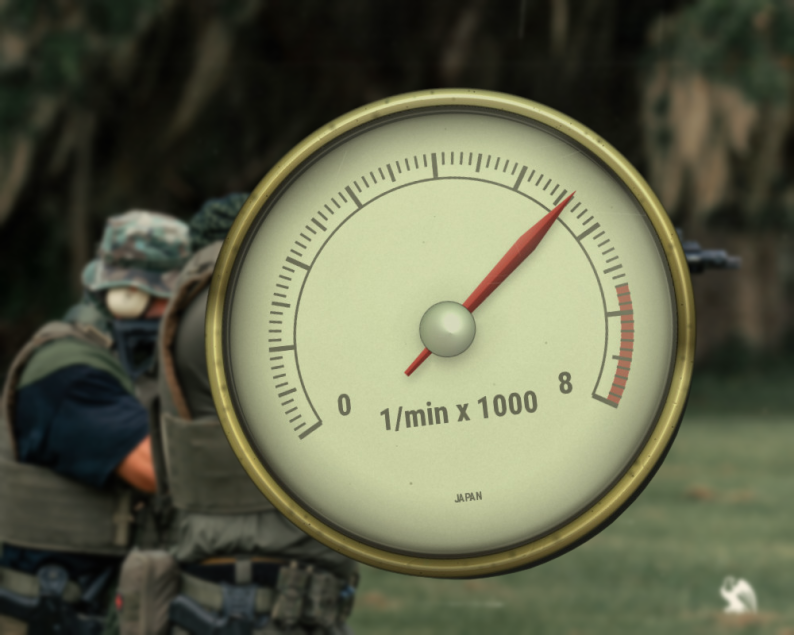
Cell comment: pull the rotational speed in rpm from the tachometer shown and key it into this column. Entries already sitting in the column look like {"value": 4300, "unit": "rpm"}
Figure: {"value": 5600, "unit": "rpm"}
